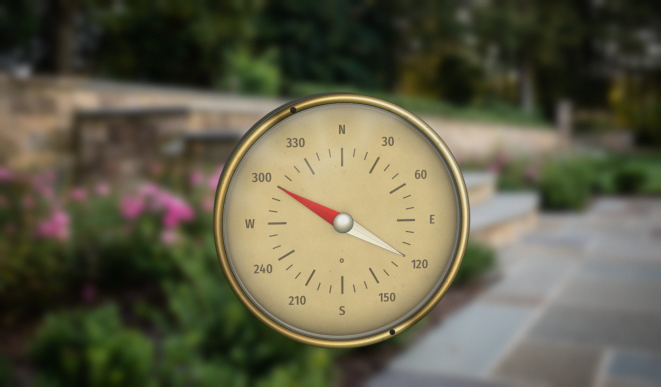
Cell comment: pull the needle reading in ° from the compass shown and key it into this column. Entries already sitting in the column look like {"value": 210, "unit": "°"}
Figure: {"value": 300, "unit": "°"}
